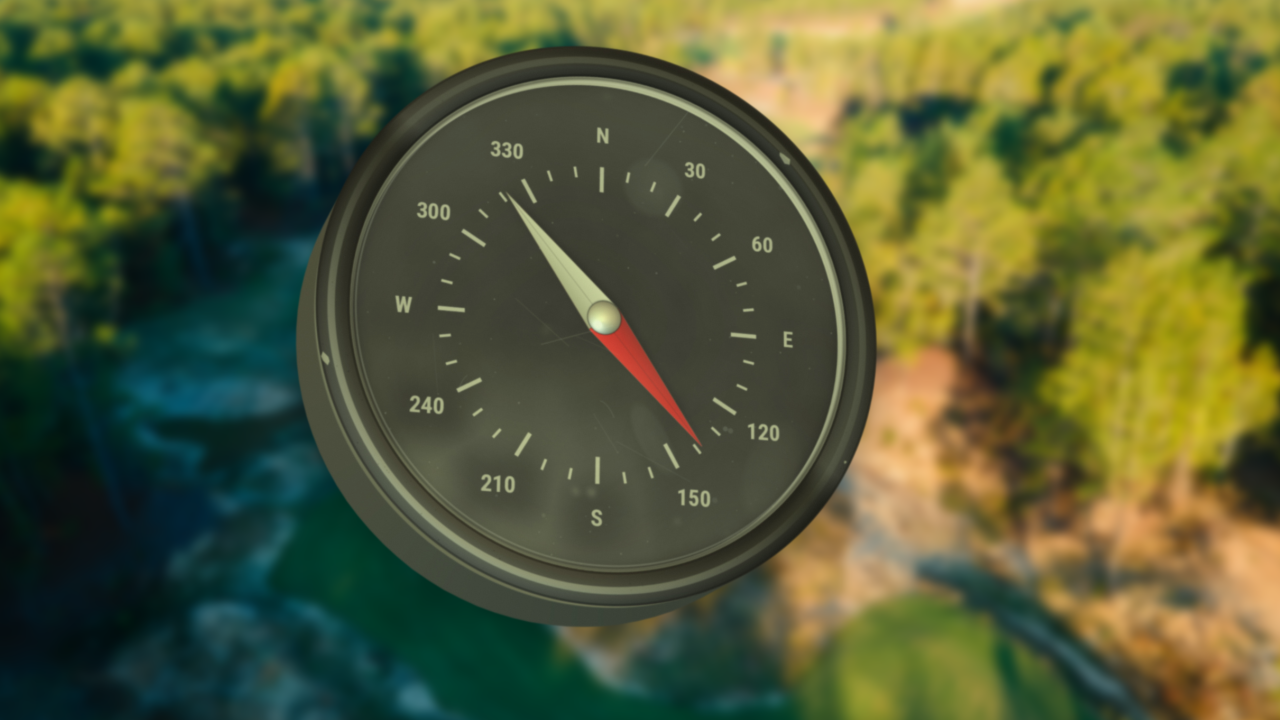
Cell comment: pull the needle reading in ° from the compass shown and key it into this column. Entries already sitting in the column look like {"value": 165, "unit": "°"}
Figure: {"value": 140, "unit": "°"}
